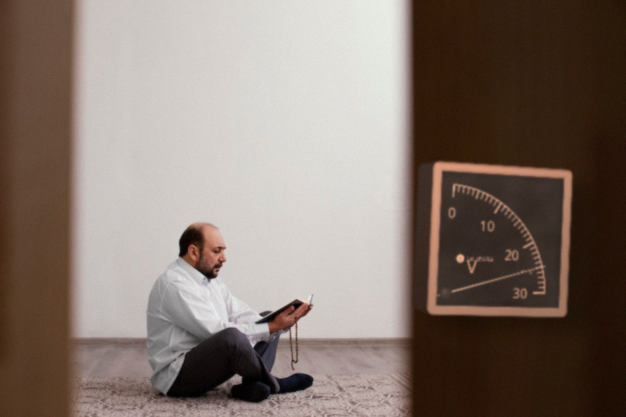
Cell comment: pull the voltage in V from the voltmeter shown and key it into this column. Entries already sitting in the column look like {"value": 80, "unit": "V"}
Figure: {"value": 25, "unit": "V"}
